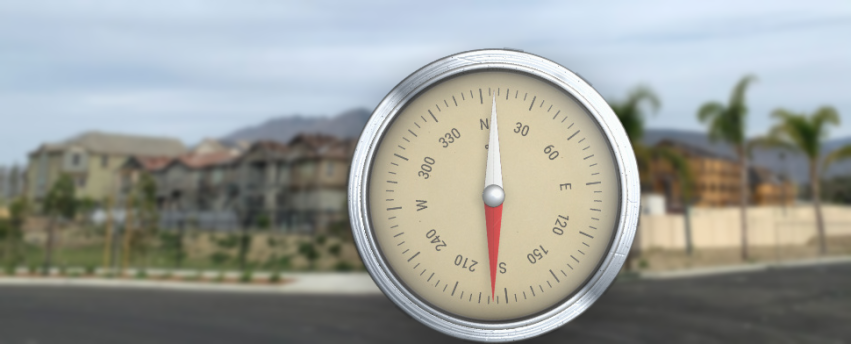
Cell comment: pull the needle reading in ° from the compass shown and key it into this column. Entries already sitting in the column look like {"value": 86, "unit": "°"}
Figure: {"value": 187.5, "unit": "°"}
